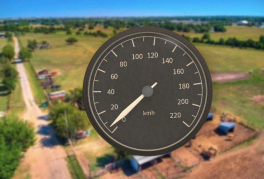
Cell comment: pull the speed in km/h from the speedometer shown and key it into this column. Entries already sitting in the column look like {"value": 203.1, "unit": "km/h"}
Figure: {"value": 5, "unit": "km/h"}
